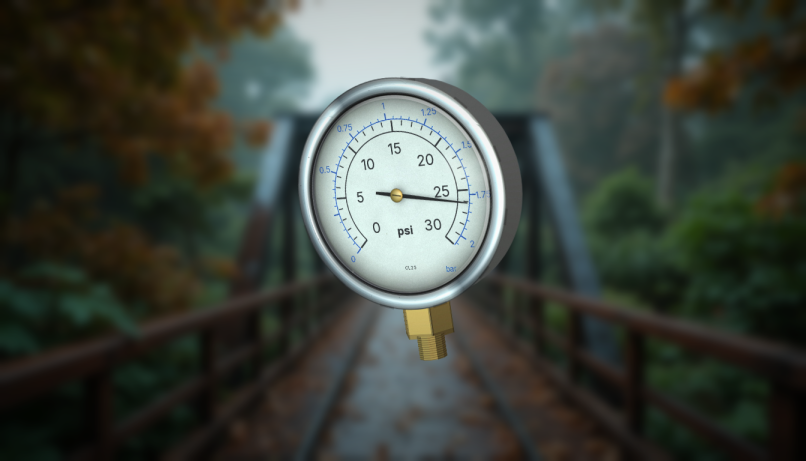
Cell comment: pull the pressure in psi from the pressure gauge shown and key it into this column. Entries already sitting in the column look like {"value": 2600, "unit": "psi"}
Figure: {"value": 26, "unit": "psi"}
